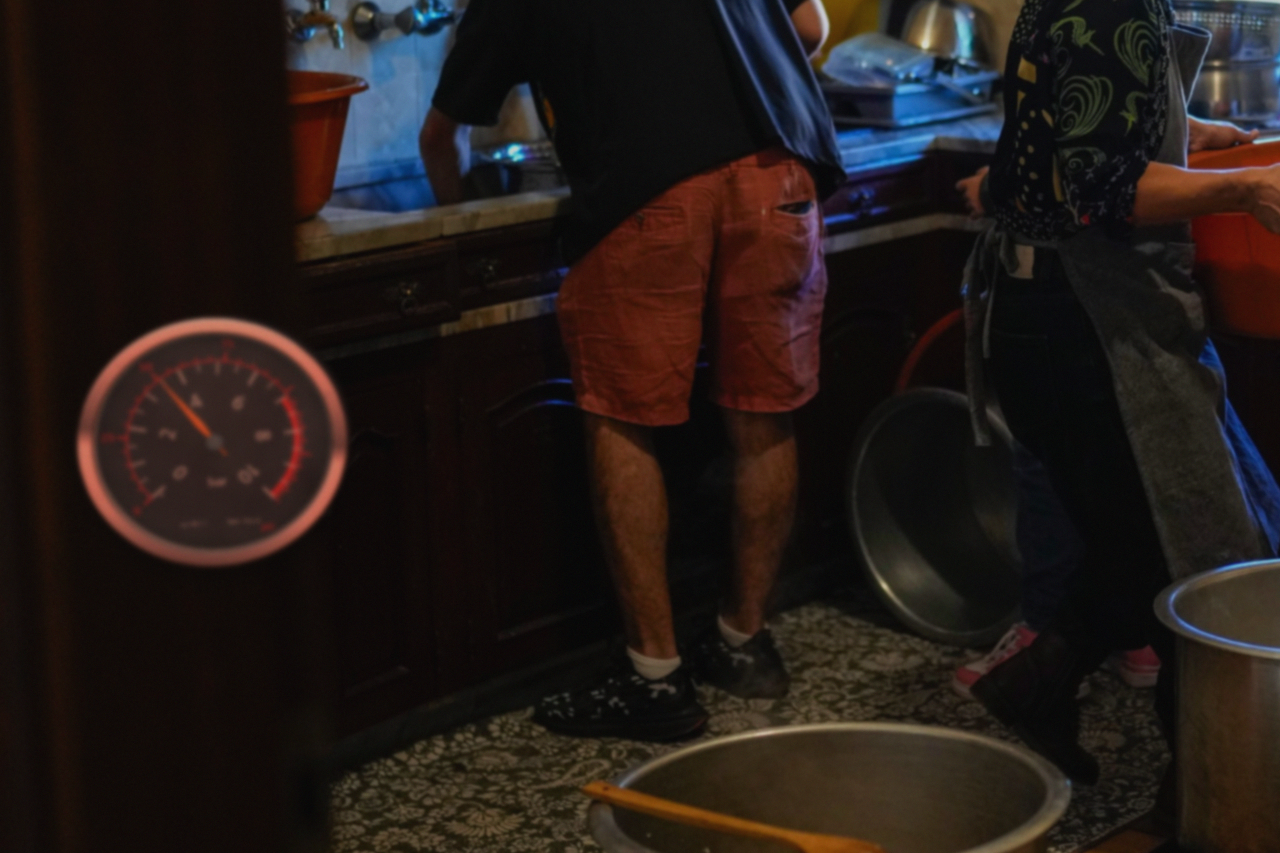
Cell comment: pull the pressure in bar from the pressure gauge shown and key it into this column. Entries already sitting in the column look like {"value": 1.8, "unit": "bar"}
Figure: {"value": 3.5, "unit": "bar"}
